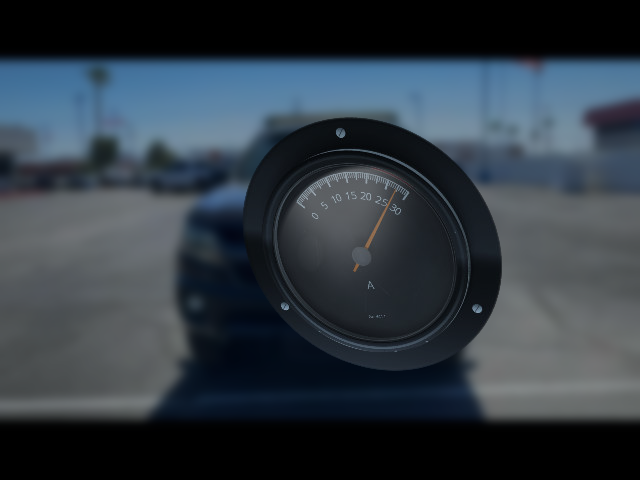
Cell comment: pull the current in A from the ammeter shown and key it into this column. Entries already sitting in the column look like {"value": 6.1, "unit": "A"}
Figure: {"value": 27.5, "unit": "A"}
